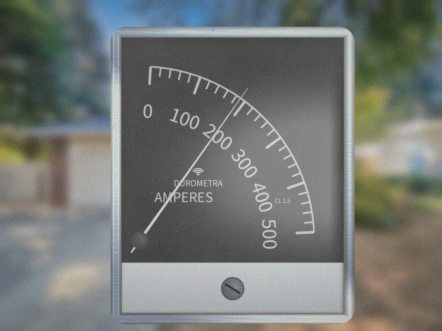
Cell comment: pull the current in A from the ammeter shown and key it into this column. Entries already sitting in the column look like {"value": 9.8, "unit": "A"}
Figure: {"value": 190, "unit": "A"}
